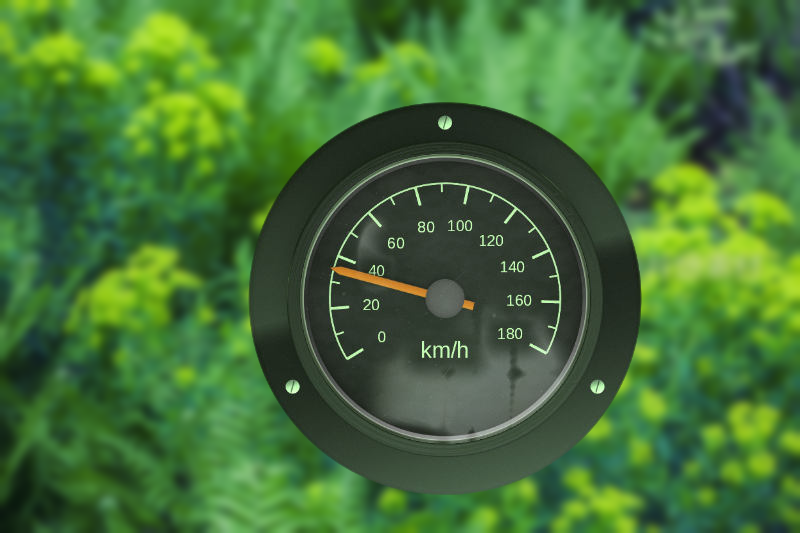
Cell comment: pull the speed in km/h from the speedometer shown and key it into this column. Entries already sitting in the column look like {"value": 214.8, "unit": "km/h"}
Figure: {"value": 35, "unit": "km/h"}
